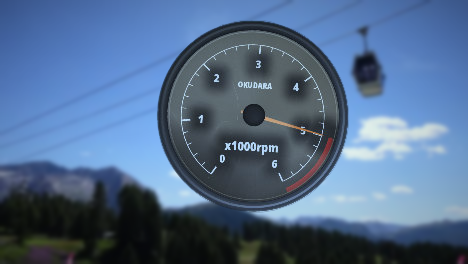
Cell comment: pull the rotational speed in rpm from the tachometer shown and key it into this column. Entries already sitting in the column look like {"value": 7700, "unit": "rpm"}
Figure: {"value": 5000, "unit": "rpm"}
